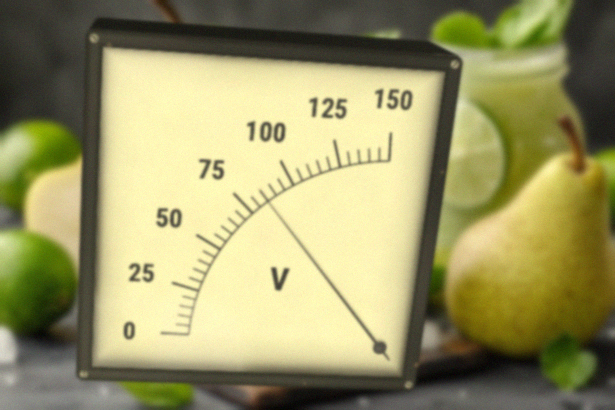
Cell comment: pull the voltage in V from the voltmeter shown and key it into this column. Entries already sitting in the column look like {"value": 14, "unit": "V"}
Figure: {"value": 85, "unit": "V"}
